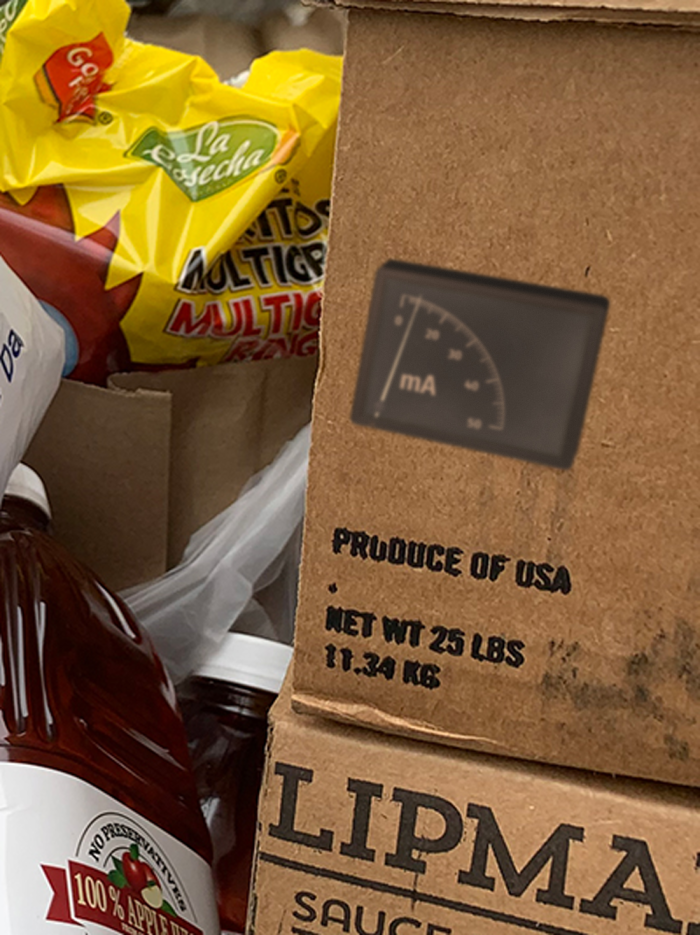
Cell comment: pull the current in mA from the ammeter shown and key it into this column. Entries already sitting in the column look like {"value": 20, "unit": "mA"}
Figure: {"value": 10, "unit": "mA"}
